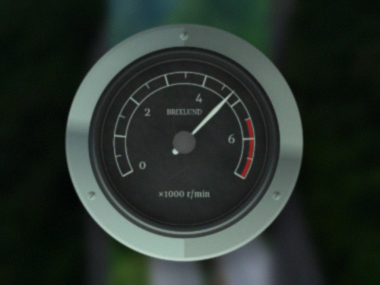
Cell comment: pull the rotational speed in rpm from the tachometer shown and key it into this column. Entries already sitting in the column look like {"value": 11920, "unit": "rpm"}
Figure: {"value": 4750, "unit": "rpm"}
